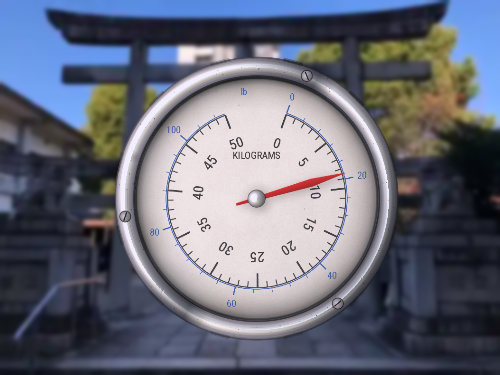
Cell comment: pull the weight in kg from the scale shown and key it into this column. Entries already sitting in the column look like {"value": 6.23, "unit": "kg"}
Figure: {"value": 8.5, "unit": "kg"}
